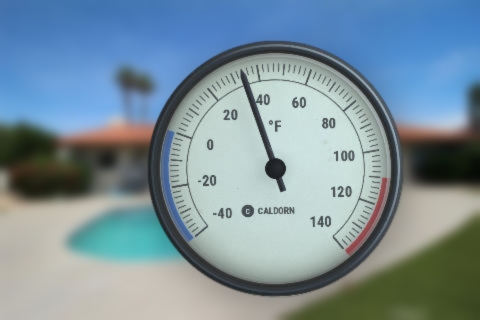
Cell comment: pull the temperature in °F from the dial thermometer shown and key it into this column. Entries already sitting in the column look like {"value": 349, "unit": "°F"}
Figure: {"value": 34, "unit": "°F"}
